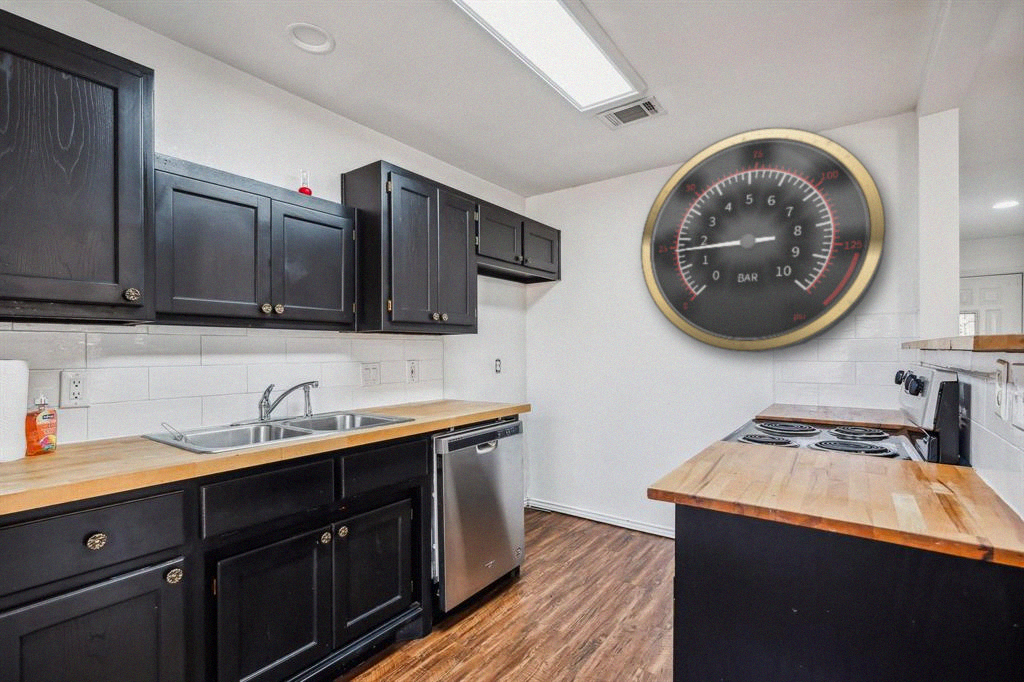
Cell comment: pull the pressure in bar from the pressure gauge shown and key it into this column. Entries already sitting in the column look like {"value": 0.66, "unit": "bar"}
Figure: {"value": 1.6, "unit": "bar"}
